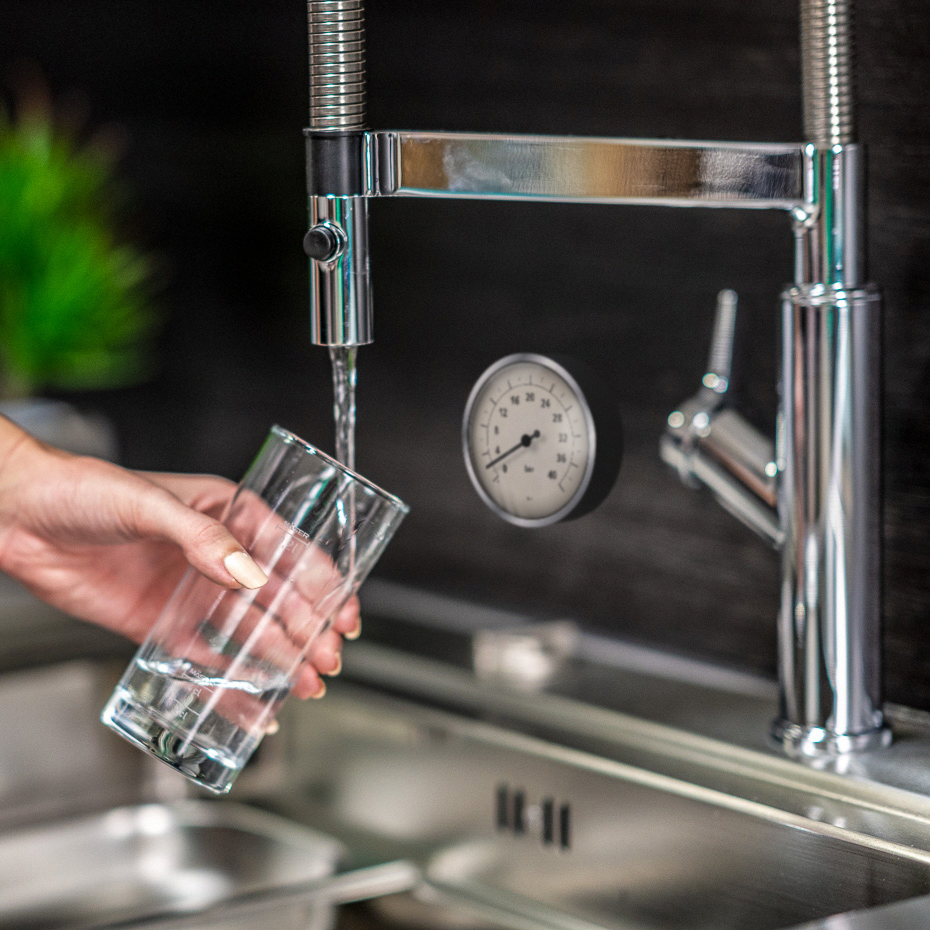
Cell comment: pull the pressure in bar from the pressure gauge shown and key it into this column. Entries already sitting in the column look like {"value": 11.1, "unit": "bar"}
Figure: {"value": 2, "unit": "bar"}
